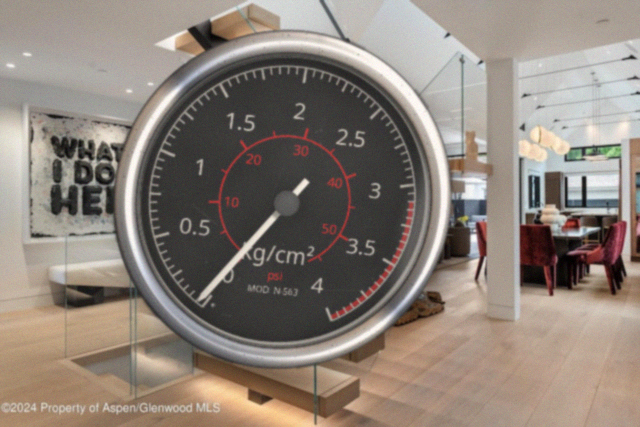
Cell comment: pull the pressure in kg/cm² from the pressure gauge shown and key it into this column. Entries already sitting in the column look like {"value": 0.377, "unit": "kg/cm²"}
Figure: {"value": 0.05, "unit": "kg/cm²"}
